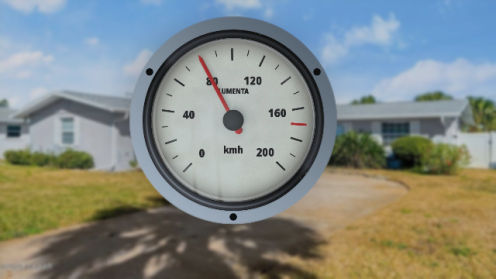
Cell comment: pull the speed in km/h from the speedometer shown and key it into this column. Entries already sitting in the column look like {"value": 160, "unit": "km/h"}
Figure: {"value": 80, "unit": "km/h"}
